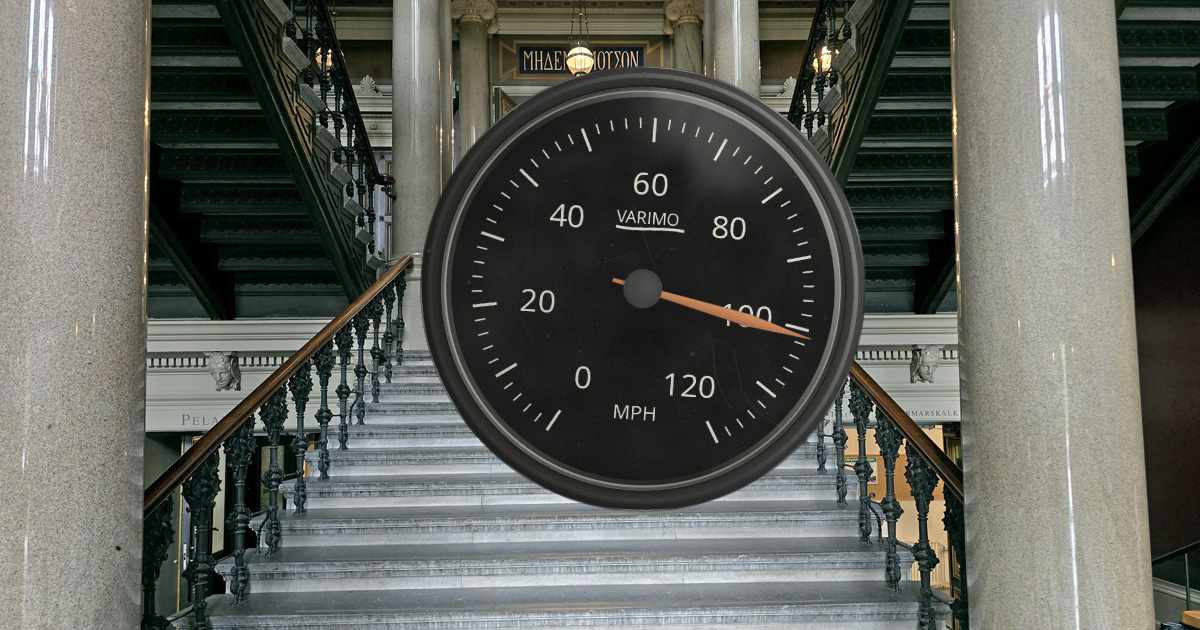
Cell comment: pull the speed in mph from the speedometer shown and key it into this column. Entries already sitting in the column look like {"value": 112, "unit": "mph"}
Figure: {"value": 101, "unit": "mph"}
